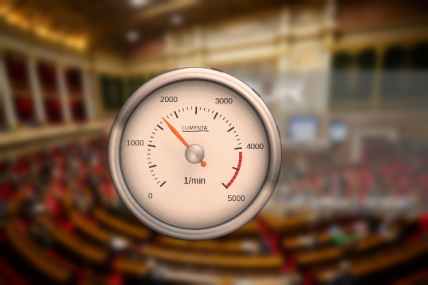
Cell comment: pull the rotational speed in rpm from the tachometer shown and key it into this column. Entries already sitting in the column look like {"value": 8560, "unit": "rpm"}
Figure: {"value": 1700, "unit": "rpm"}
